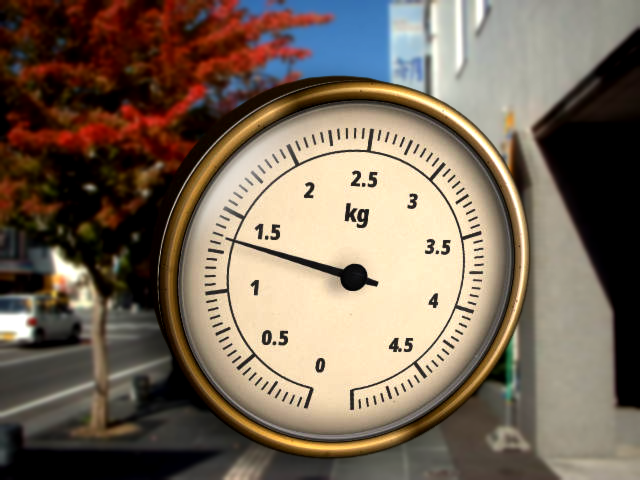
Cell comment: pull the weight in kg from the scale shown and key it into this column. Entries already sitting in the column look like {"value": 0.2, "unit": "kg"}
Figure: {"value": 1.35, "unit": "kg"}
